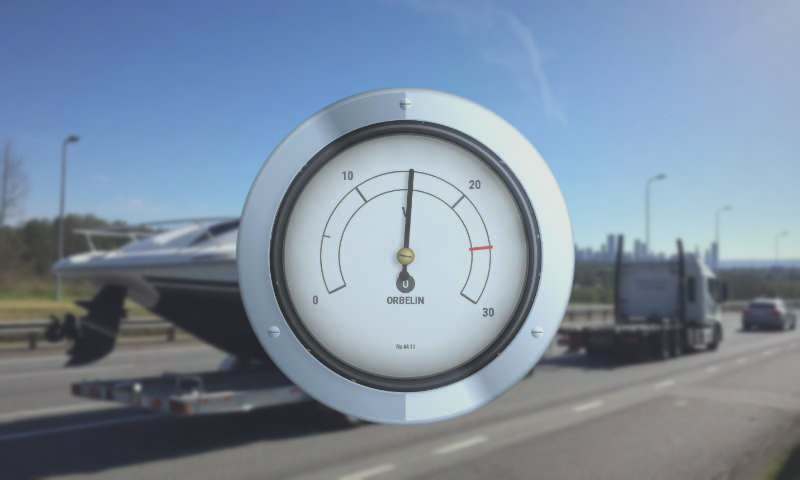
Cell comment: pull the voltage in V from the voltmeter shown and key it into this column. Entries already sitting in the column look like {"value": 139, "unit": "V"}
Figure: {"value": 15, "unit": "V"}
